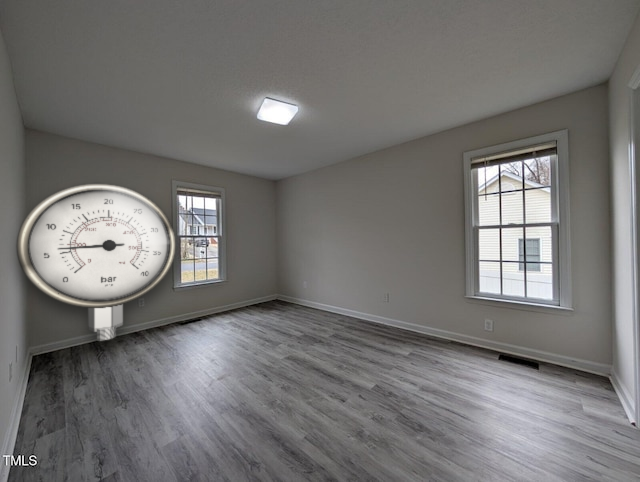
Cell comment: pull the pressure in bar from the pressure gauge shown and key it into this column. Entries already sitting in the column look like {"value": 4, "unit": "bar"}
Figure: {"value": 6, "unit": "bar"}
